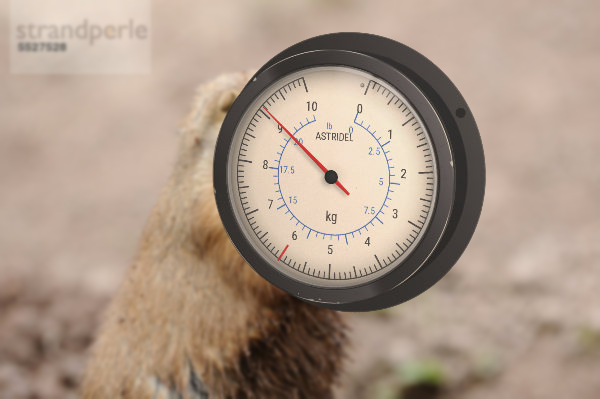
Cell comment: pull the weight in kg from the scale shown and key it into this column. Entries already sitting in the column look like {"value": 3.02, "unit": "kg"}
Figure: {"value": 9.1, "unit": "kg"}
